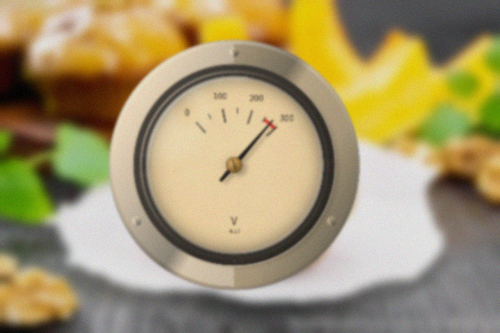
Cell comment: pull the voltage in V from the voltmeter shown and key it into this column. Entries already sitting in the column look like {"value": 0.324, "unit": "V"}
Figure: {"value": 275, "unit": "V"}
